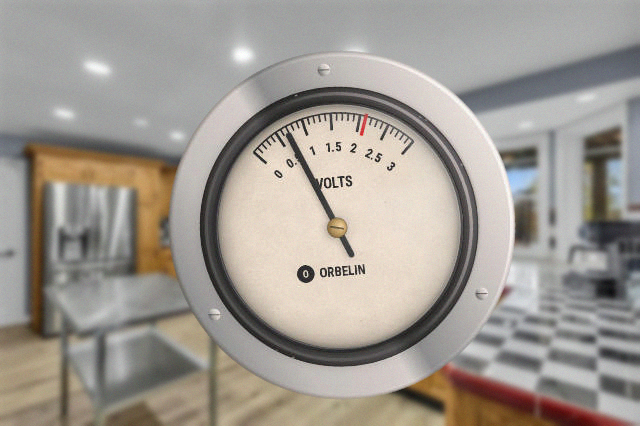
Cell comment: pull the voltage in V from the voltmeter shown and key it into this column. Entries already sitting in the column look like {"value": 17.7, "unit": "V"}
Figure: {"value": 0.7, "unit": "V"}
